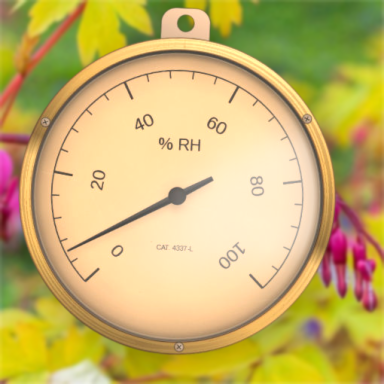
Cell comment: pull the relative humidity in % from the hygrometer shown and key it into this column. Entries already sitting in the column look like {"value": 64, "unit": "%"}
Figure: {"value": 6, "unit": "%"}
